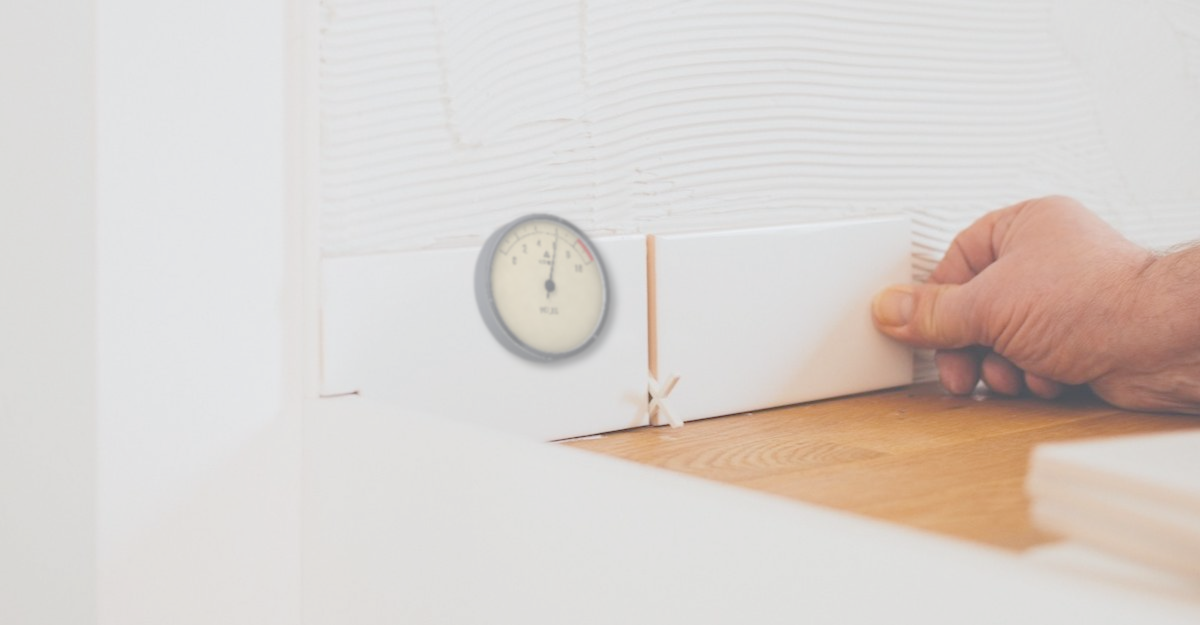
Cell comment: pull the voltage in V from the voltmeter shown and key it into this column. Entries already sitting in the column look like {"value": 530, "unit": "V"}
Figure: {"value": 6, "unit": "V"}
